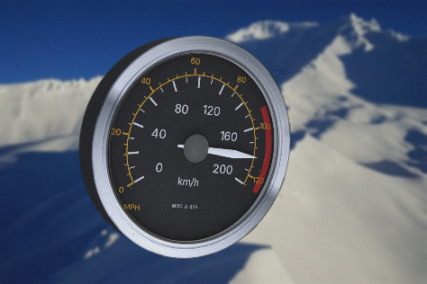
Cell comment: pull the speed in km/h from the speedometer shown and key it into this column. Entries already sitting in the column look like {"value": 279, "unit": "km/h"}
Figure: {"value": 180, "unit": "km/h"}
